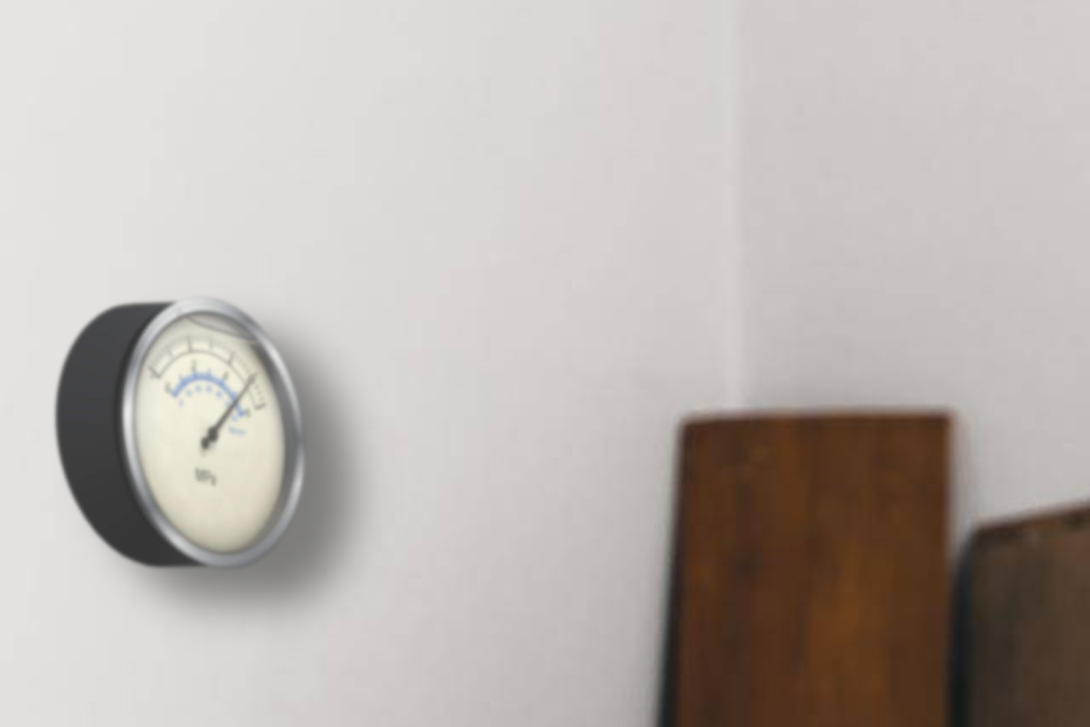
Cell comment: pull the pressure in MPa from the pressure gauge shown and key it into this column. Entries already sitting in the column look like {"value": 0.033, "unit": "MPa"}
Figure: {"value": 5, "unit": "MPa"}
